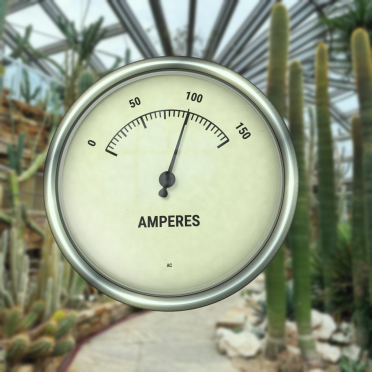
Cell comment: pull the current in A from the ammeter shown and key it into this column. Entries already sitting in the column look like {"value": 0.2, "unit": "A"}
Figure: {"value": 100, "unit": "A"}
